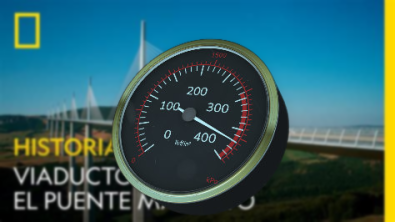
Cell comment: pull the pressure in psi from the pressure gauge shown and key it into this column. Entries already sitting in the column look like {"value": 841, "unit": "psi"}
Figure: {"value": 370, "unit": "psi"}
